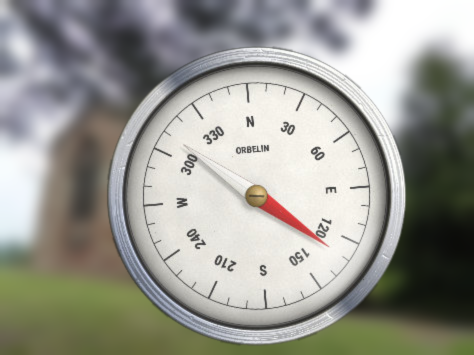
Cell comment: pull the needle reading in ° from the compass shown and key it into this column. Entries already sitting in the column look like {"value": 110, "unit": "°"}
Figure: {"value": 130, "unit": "°"}
